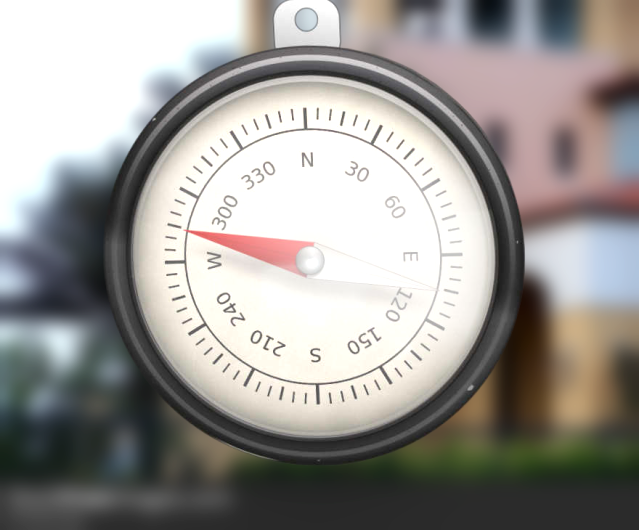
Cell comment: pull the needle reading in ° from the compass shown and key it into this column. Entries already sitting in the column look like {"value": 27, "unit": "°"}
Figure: {"value": 285, "unit": "°"}
